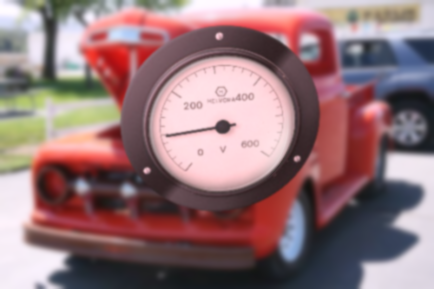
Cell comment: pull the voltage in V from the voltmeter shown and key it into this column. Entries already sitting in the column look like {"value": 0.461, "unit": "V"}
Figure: {"value": 100, "unit": "V"}
